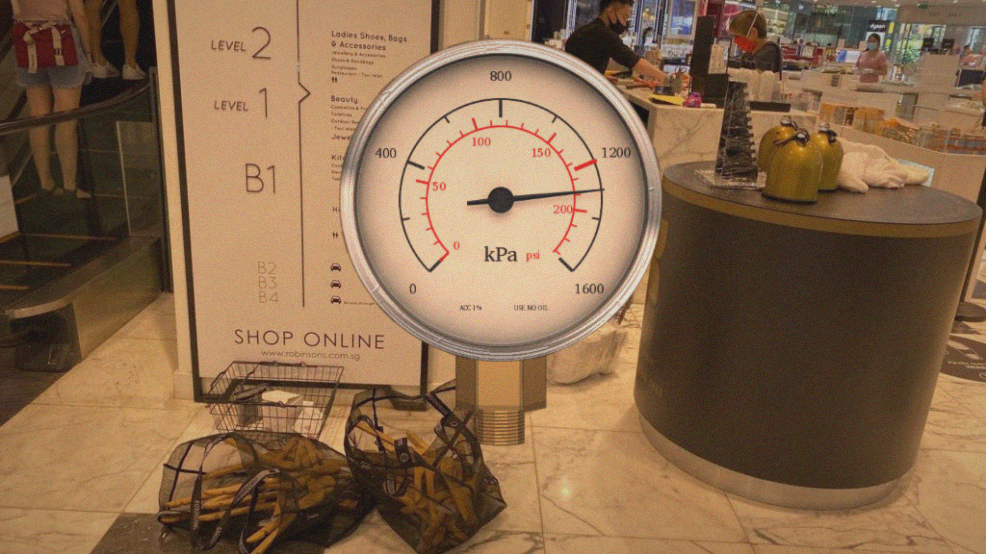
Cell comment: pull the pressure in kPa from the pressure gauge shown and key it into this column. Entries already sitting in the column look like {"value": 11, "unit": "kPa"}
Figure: {"value": 1300, "unit": "kPa"}
